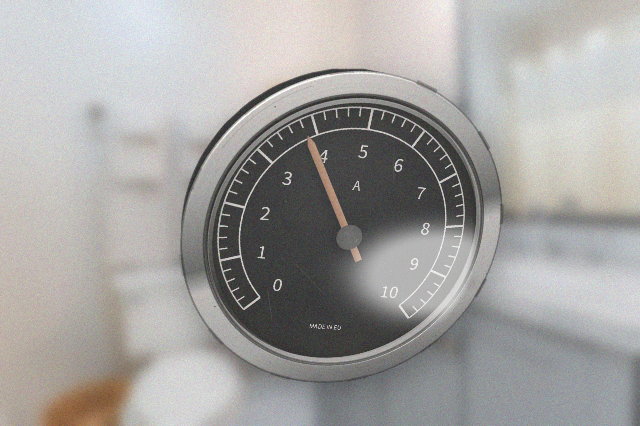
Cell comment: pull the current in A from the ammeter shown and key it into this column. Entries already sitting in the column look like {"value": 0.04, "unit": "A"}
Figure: {"value": 3.8, "unit": "A"}
